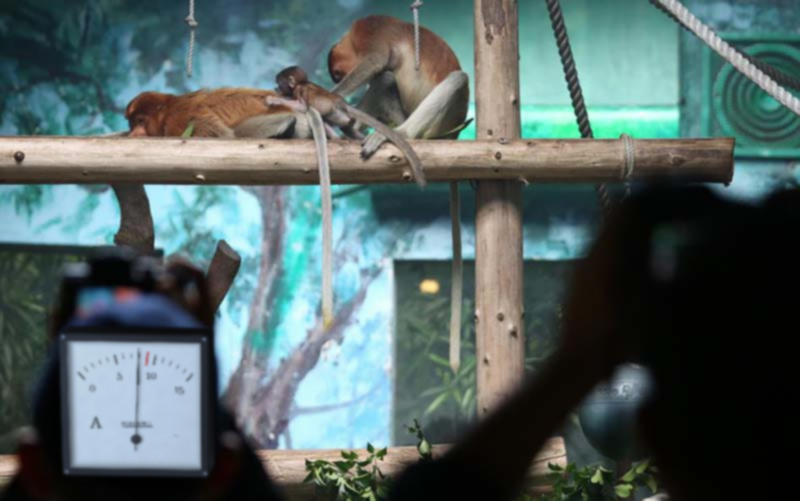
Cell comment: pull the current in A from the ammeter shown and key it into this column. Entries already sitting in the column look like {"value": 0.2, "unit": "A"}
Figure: {"value": 8, "unit": "A"}
